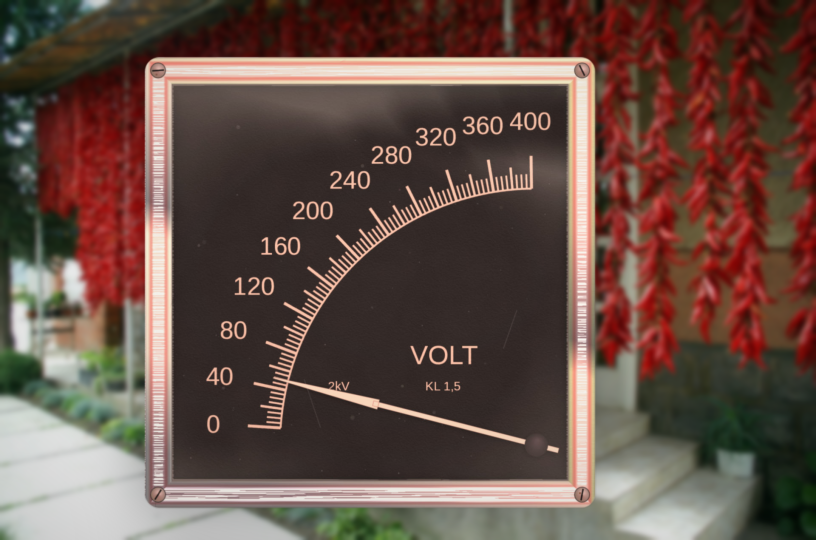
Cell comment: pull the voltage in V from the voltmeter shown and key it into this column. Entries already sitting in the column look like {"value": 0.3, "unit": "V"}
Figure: {"value": 50, "unit": "V"}
